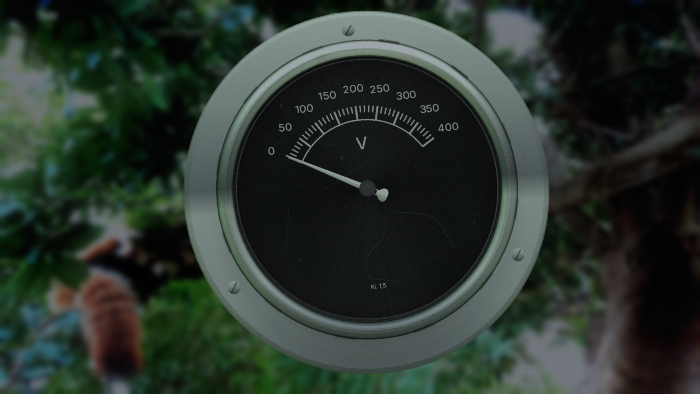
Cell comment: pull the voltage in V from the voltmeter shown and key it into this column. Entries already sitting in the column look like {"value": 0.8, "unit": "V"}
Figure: {"value": 0, "unit": "V"}
